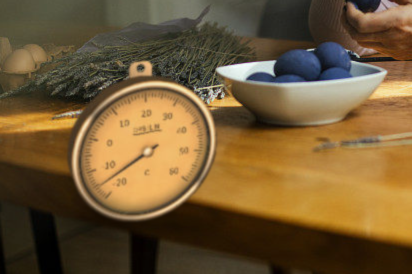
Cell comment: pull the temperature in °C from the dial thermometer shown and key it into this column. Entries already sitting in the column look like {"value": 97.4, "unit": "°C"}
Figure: {"value": -15, "unit": "°C"}
